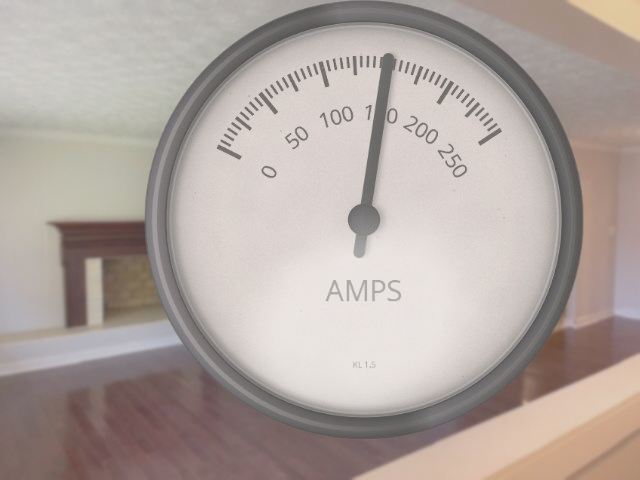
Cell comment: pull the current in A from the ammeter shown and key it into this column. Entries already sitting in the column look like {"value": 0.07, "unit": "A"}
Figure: {"value": 150, "unit": "A"}
